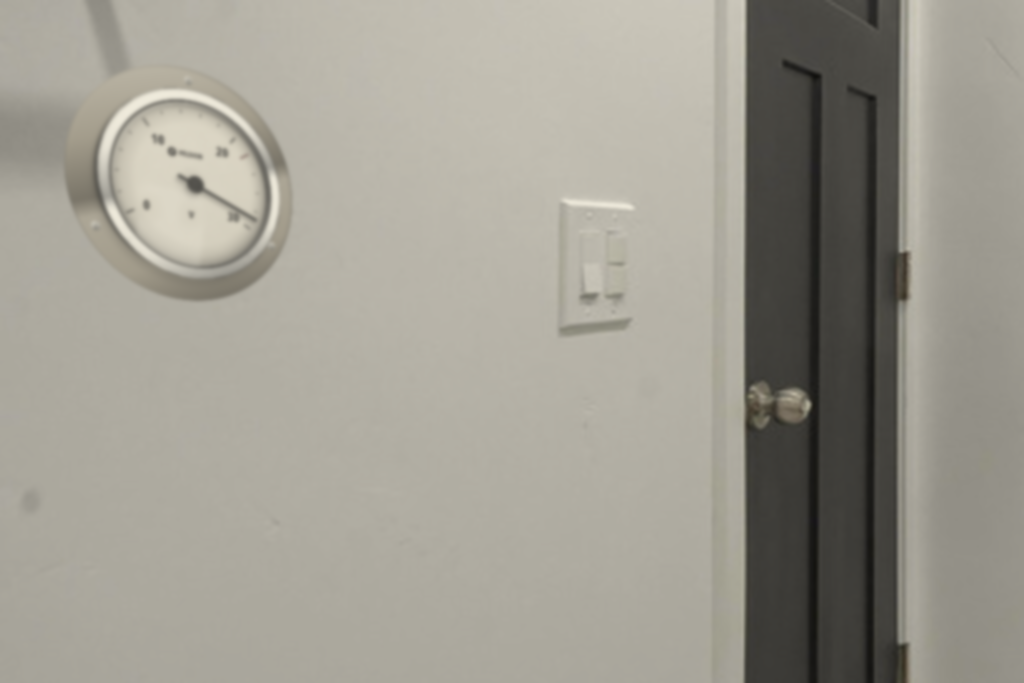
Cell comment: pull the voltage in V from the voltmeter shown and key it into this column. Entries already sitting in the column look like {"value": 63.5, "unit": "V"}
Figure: {"value": 29, "unit": "V"}
